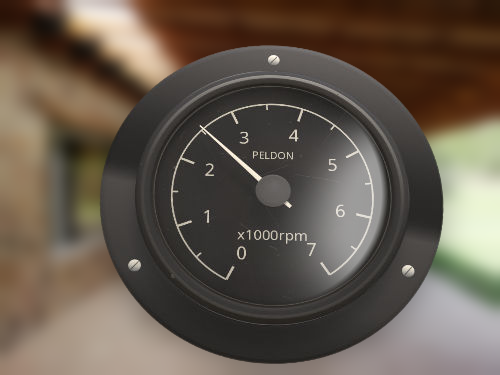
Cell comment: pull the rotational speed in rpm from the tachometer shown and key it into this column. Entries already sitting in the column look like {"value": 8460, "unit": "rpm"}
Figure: {"value": 2500, "unit": "rpm"}
